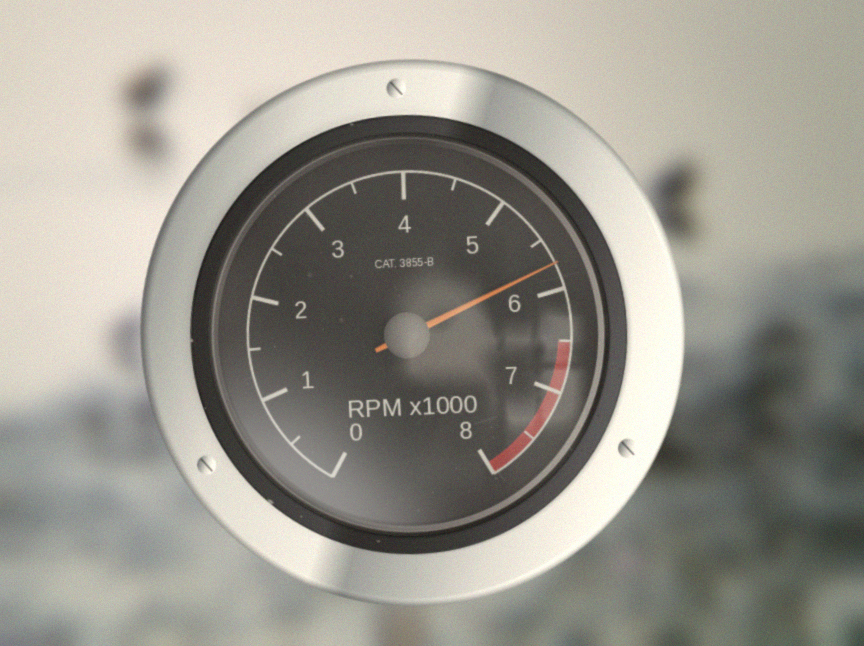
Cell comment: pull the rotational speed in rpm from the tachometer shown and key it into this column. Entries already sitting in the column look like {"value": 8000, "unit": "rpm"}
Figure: {"value": 5750, "unit": "rpm"}
